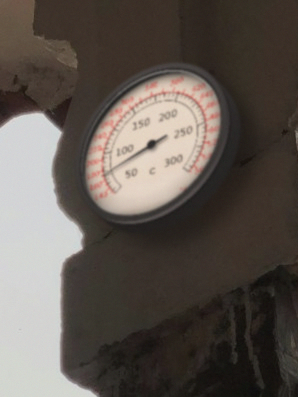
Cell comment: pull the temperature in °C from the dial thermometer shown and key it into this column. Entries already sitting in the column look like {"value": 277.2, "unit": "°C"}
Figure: {"value": 75, "unit": "°C"}
